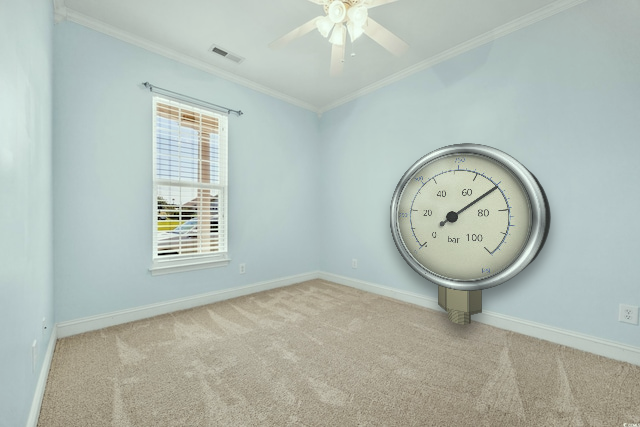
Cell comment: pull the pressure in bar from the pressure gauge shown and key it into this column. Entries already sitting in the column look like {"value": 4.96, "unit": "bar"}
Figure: {"value": 70, "unit": "bar"}
